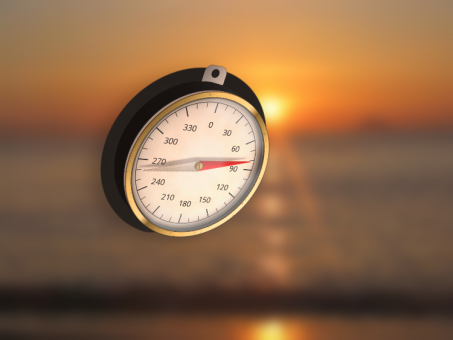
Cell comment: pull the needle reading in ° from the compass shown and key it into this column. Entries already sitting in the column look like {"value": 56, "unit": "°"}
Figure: {"value": 80, "unit": "°"}
